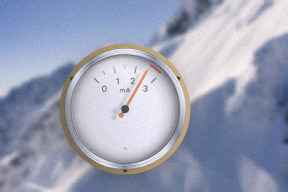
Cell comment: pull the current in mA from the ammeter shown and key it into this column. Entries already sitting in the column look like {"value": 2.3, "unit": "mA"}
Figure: {"value": 2.5, "unit": "mA"}
